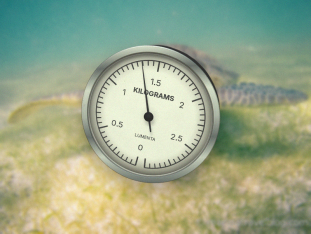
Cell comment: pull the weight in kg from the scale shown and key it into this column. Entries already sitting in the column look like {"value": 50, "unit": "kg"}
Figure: {"value": 1.35, "unit": "kg"}
